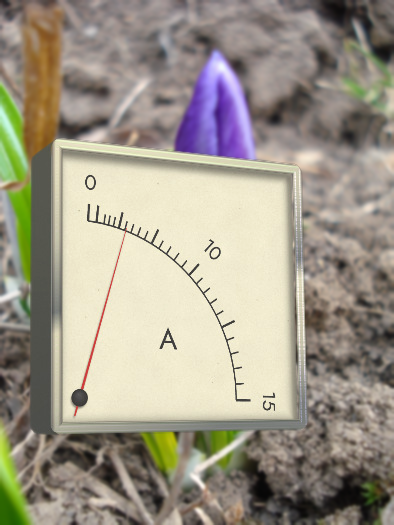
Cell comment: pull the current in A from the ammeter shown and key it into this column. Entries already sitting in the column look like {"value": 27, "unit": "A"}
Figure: {"value": 5.5, "unit": "A"}
